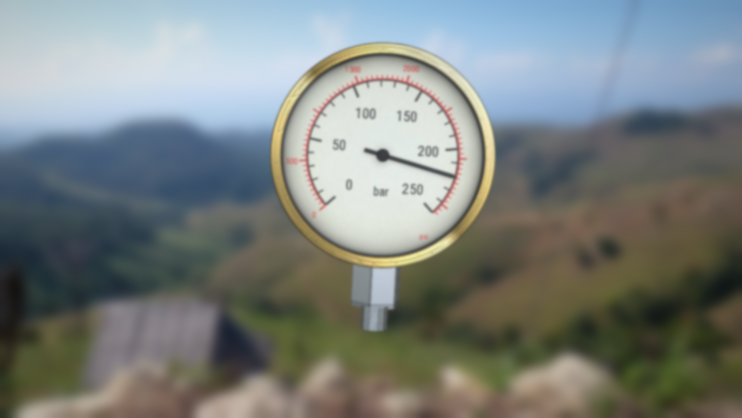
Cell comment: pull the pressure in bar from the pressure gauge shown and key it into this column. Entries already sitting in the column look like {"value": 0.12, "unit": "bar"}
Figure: {"value": 220, "unit": "bar"}
